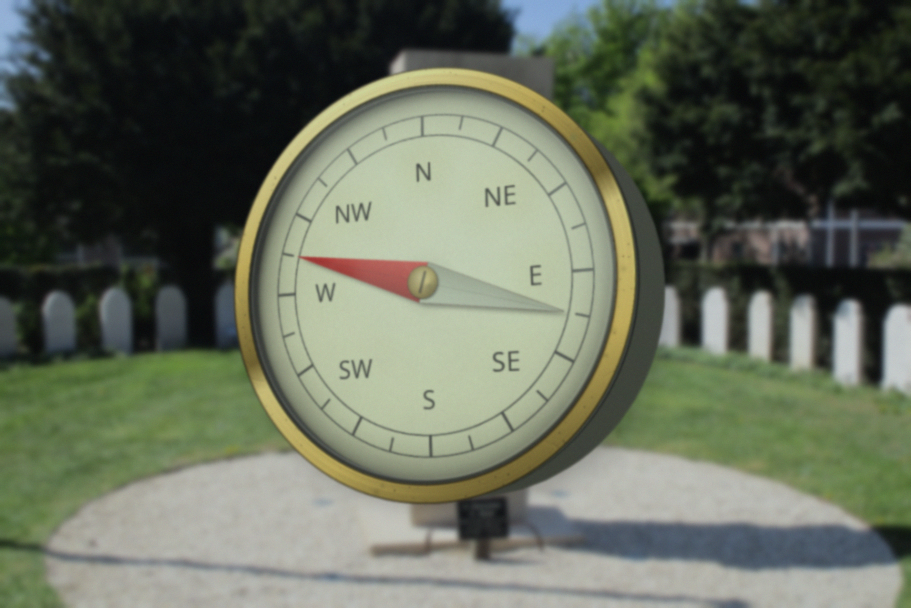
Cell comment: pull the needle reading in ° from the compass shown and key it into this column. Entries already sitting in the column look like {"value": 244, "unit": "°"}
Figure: {"value": 285, "unit": "°"}
